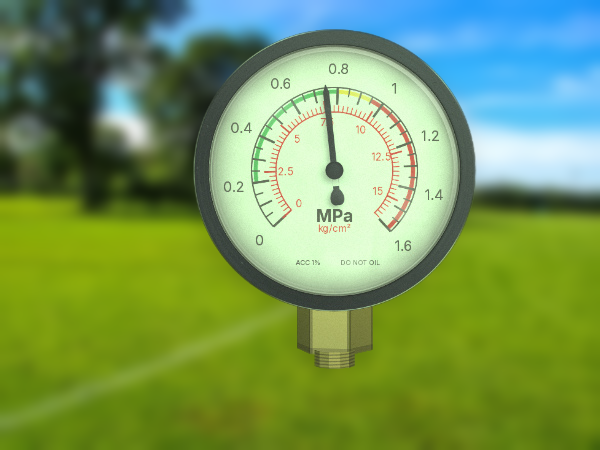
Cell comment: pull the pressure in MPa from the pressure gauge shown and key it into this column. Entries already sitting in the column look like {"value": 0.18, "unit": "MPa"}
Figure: {"value": 0.75, "unit": "MPa"}
